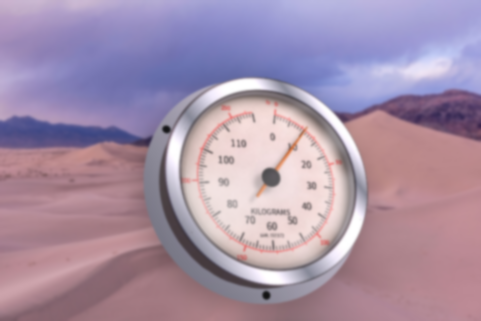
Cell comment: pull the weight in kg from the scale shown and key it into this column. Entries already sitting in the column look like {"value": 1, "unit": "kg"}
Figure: {"value": 10, "unit": "kg"}
